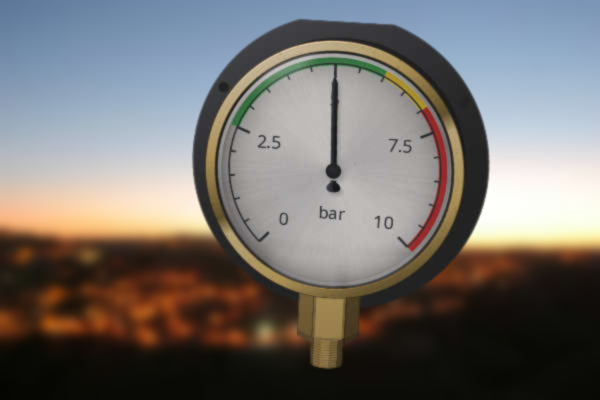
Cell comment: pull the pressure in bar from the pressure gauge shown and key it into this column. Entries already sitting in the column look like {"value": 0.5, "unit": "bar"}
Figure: {"value": 5, "unit": "bar"}
